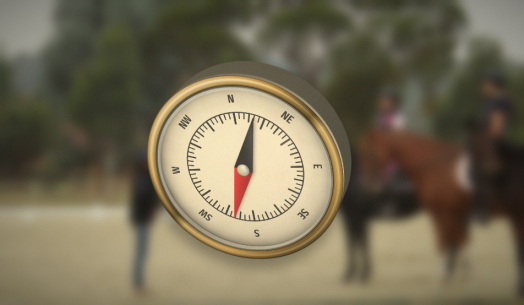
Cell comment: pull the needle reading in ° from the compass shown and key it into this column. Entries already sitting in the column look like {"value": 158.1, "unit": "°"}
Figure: {"value": 200, "unit": "°"}
